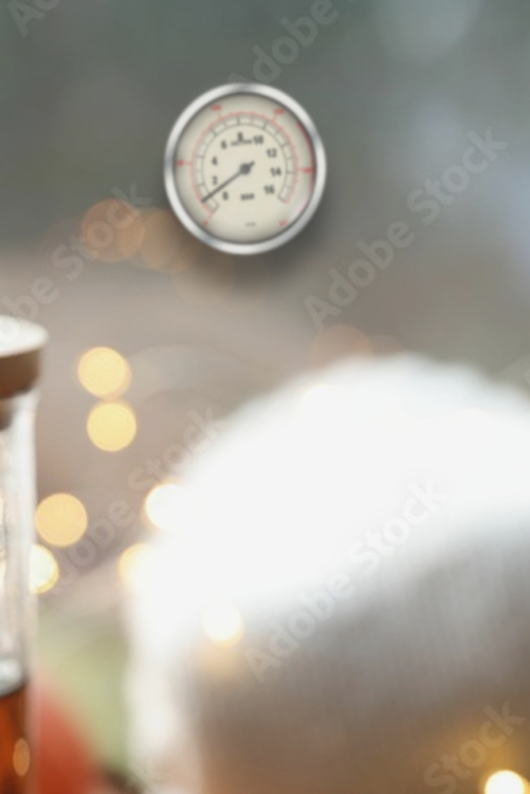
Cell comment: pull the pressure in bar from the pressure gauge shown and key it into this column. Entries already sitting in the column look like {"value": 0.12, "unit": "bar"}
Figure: {"value": 1, "unit": "bar"}
